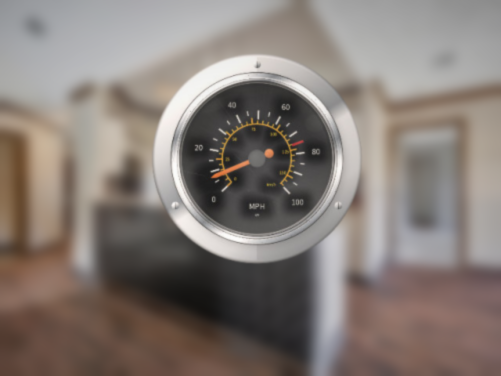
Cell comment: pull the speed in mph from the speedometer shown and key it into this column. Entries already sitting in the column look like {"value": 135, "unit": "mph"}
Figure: {"value": 7.5, "unit": "mph"}
